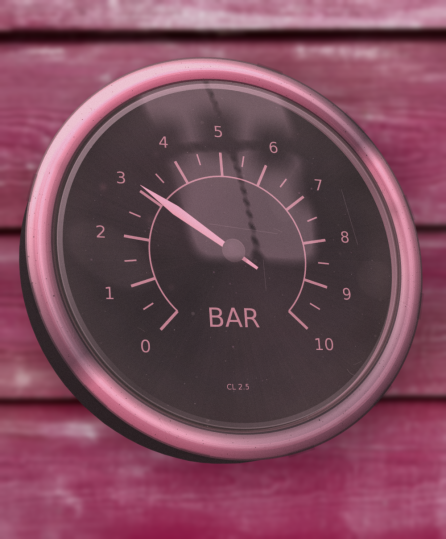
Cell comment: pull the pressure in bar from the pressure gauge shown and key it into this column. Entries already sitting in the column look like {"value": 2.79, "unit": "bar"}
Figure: {"value": 3, "unit": "bar"}
